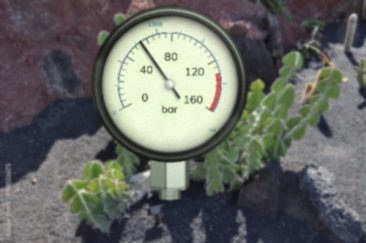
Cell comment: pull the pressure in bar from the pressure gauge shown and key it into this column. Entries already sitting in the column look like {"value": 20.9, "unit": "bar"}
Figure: {"value": 55, "unit": "bar"}
